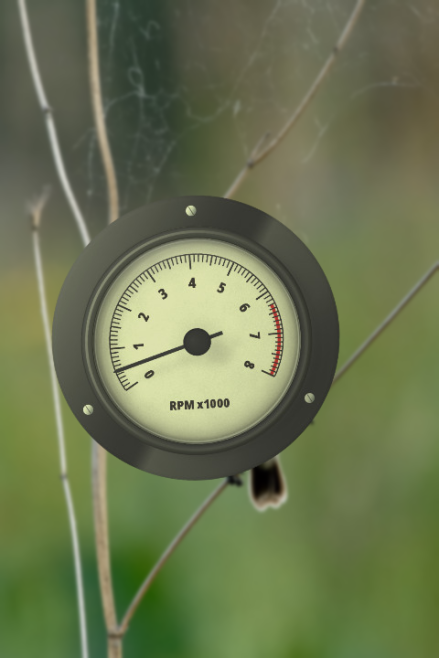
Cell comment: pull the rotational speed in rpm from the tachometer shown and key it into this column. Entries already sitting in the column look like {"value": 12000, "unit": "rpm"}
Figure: {"value": 500, "unit": "rpm"}
